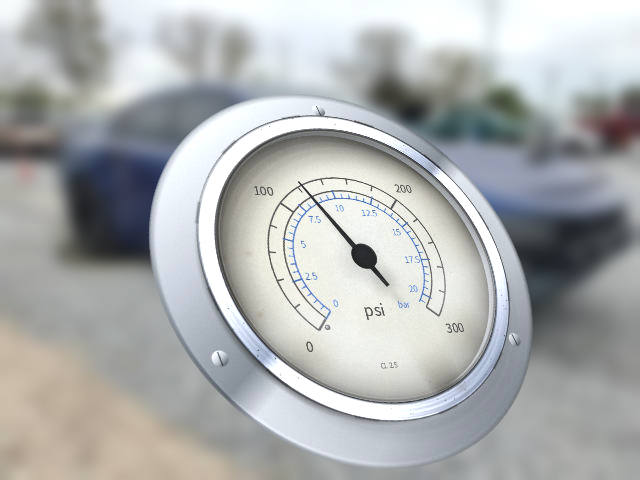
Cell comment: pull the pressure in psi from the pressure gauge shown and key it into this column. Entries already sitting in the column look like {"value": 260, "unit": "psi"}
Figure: {"value": 120, "unit": "psi"}
